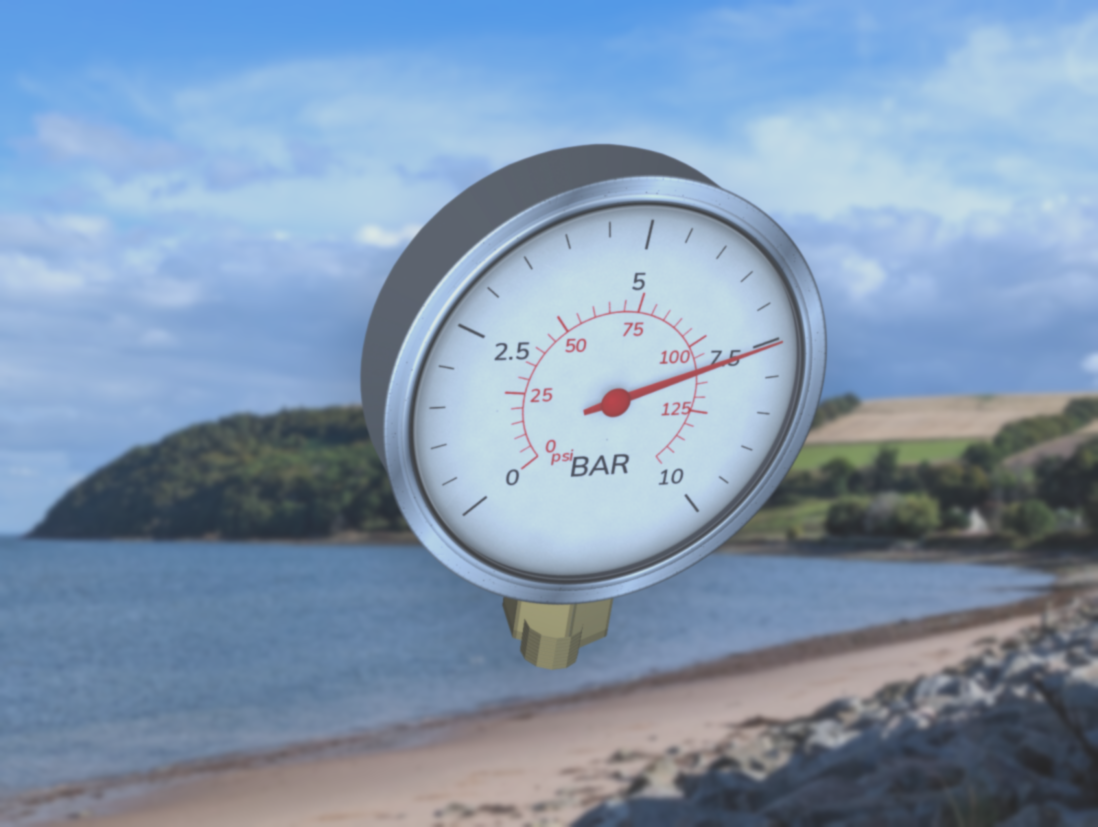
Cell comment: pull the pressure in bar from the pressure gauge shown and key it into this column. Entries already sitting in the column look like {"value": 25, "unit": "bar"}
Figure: {"value": 7.5, "unit": "bar"}
